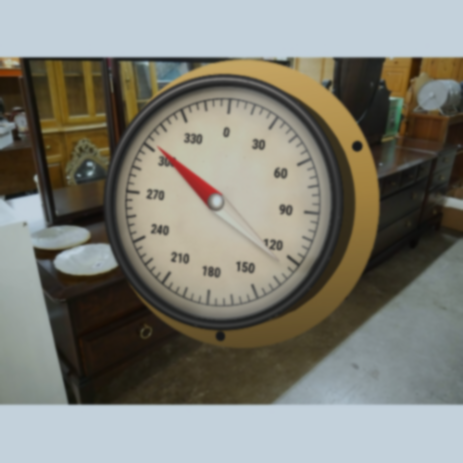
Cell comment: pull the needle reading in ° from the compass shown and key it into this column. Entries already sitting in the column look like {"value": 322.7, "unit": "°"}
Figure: {"value": 305, "unit": "°"}
